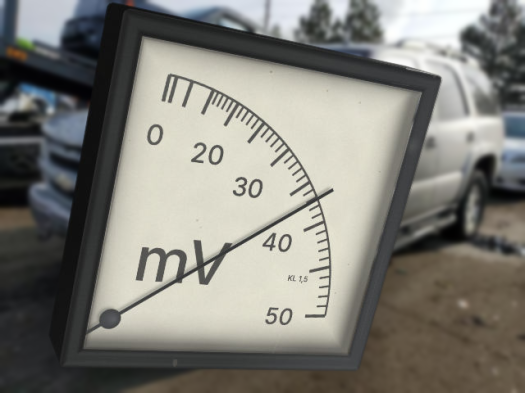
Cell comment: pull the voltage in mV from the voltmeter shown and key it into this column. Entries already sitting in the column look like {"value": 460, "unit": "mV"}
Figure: {"value": 37, "unit": "mV"}
